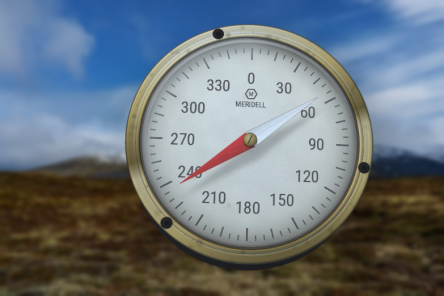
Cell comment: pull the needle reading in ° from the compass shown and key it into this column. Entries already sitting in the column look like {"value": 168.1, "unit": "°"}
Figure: {"value": 235, "unit": "°"}
